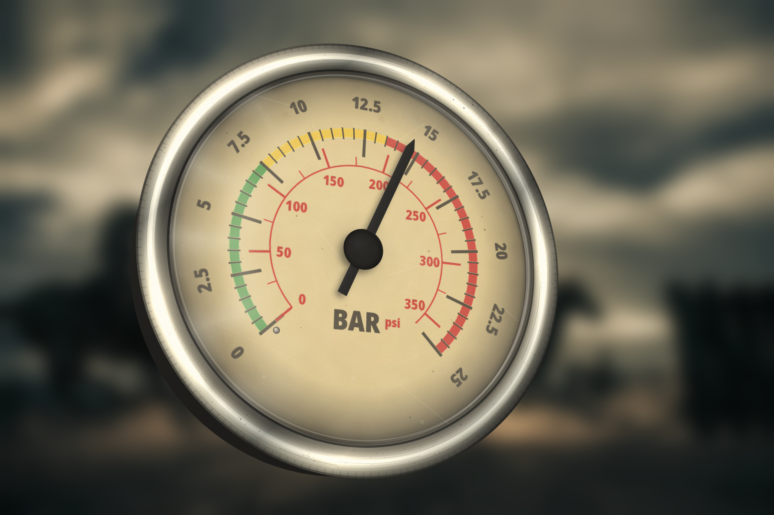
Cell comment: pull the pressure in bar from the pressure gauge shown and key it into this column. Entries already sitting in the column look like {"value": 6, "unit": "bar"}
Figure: {"value": 14.5, "unit": "bar"}
